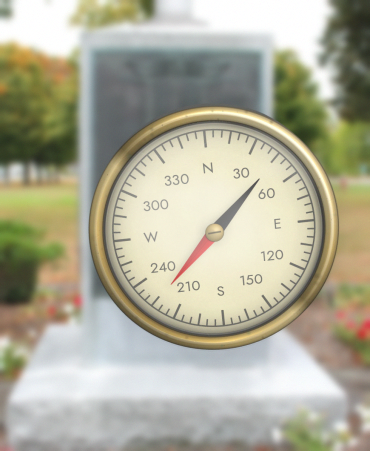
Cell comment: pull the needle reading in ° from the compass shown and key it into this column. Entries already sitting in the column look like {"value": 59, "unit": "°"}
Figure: {"value": 225, "unit": "°"}
